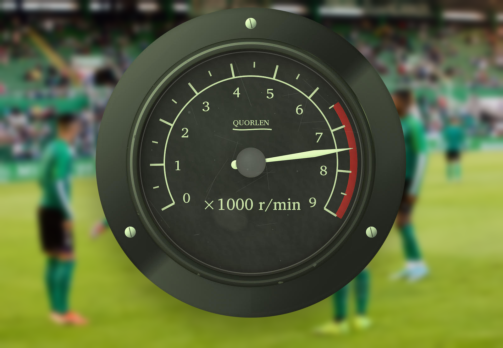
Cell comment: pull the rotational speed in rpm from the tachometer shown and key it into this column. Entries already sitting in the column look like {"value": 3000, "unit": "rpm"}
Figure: {"value": 7500, "unit": "rpm"}
